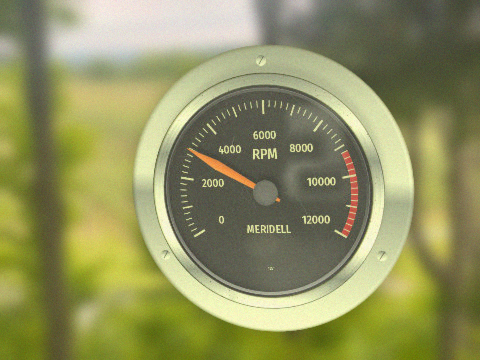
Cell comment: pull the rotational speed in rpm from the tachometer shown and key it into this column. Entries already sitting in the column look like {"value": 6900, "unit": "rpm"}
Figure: {"value": 3000, "unit": "rpm"}
